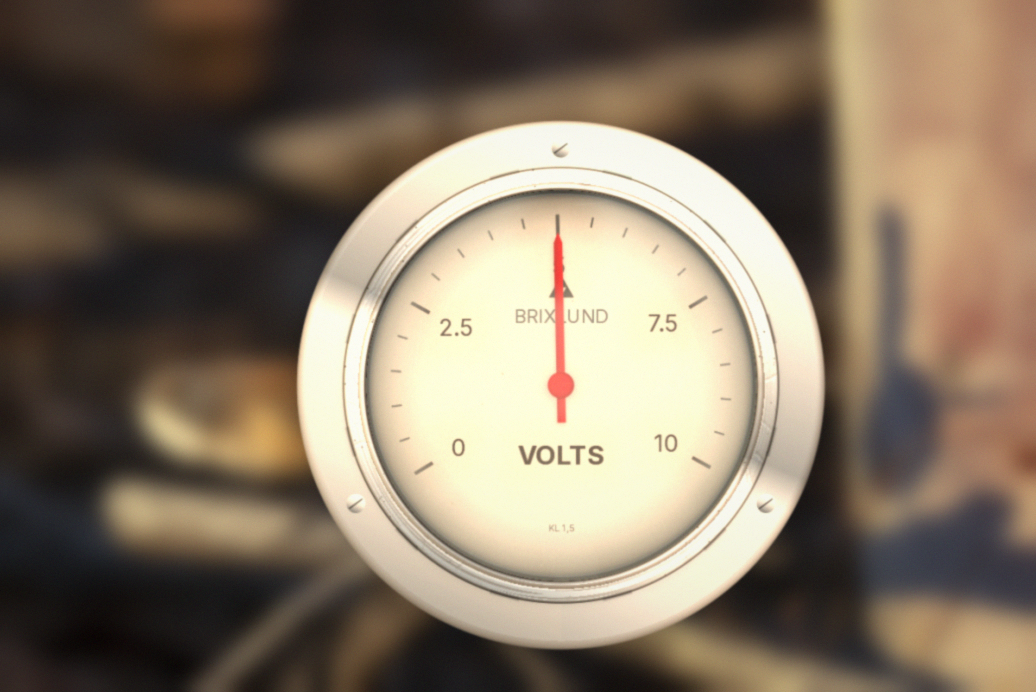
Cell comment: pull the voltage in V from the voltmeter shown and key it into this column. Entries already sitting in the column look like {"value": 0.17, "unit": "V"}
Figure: {"value": 5, "unit": "V"}
